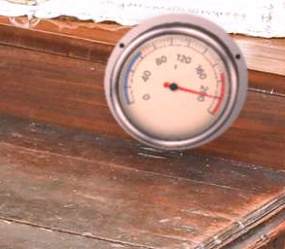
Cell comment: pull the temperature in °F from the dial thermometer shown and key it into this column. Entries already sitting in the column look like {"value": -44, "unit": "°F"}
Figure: {"value": 200, "unit": "°F"}
